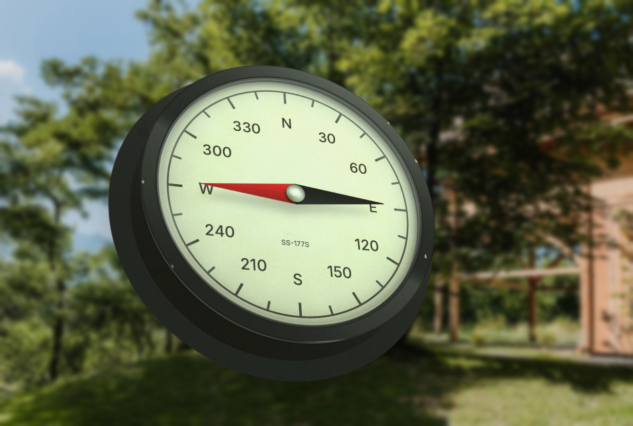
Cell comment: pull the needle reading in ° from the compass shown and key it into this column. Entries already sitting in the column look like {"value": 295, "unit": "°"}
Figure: {"value": 270, "unit": "°"}
